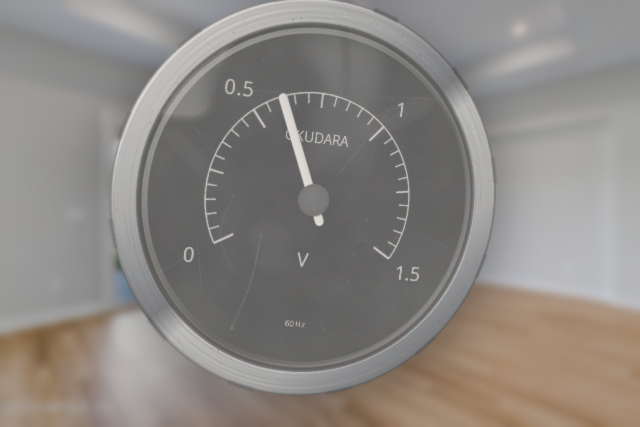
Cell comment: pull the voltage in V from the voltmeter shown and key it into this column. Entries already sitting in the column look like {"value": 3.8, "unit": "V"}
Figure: {"value": 0.6, "unit": "V"}
